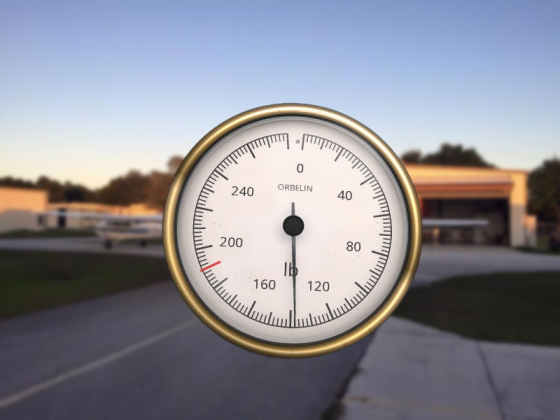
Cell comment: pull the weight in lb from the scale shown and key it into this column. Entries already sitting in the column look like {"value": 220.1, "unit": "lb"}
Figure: {"value": 138, "unit": "lb"}
